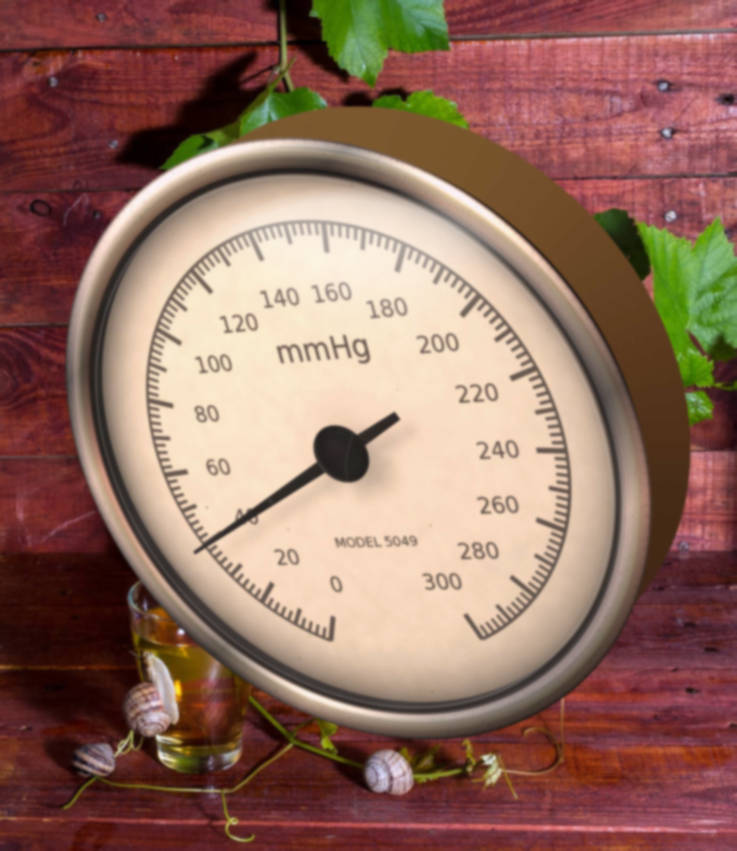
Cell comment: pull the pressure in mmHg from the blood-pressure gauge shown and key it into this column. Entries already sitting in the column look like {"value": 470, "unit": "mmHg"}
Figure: {"value": 40, "unit": "mmHg"}
